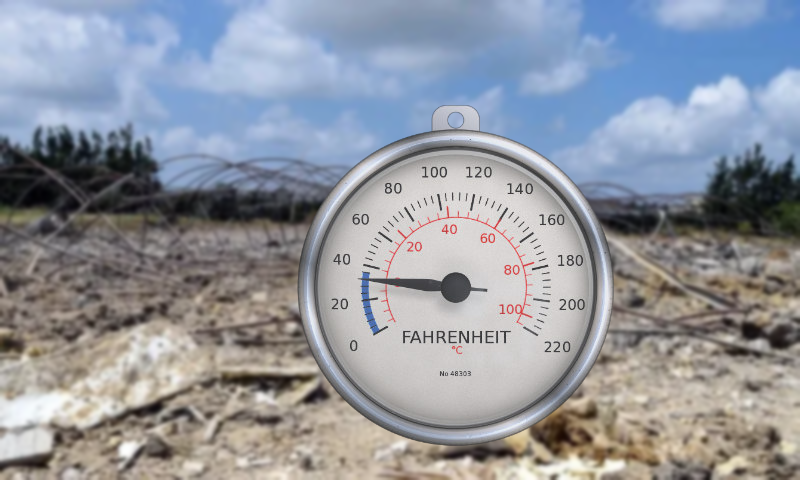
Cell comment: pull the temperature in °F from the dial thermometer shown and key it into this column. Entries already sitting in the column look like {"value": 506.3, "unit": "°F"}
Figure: {"value": 32, "unit": "°F"}
